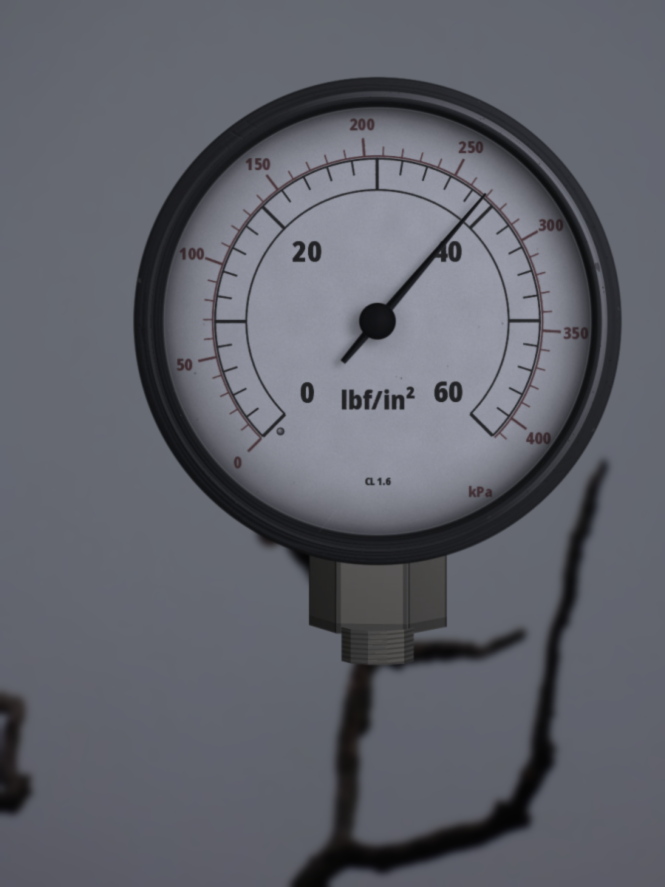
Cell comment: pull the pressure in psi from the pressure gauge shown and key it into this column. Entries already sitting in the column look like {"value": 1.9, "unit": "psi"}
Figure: {"value": 39, "unit": "psi"}
